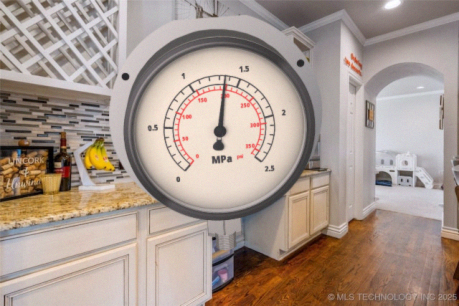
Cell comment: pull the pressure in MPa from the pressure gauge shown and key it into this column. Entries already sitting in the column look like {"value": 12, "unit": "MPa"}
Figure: {"value": 1.35, "unit": "MPa"}
